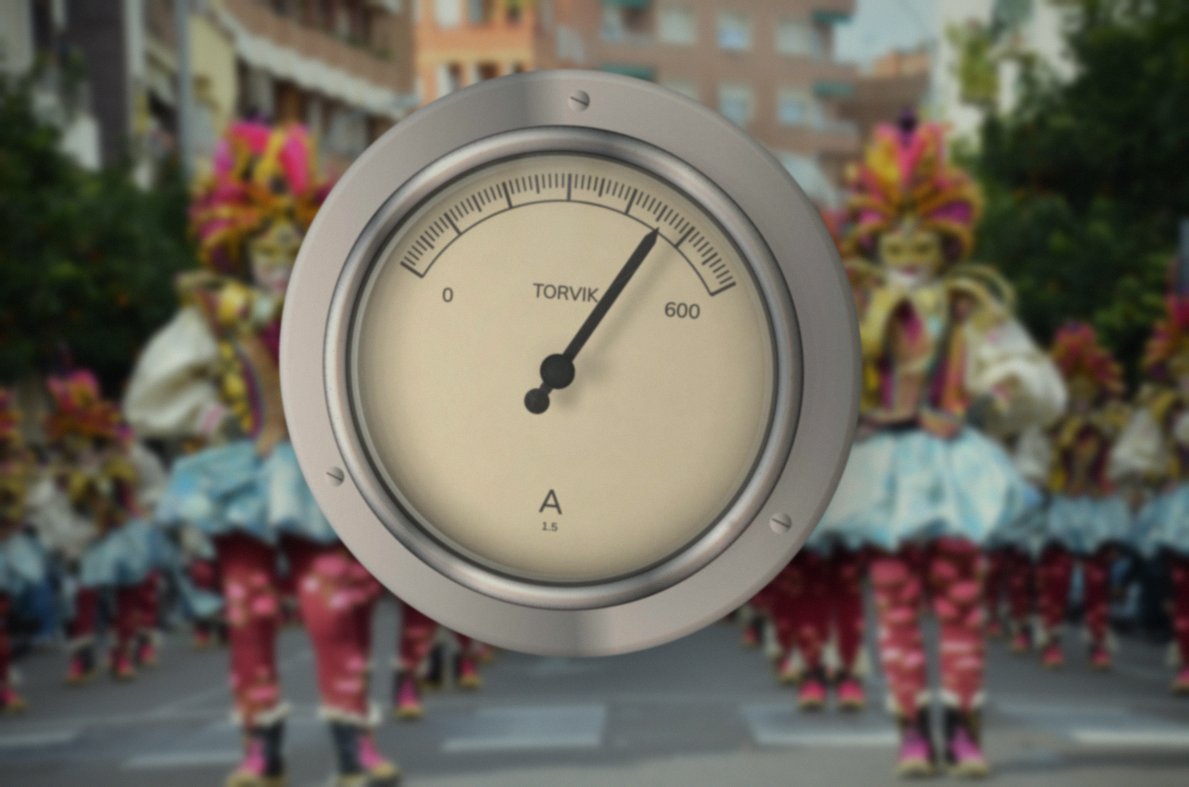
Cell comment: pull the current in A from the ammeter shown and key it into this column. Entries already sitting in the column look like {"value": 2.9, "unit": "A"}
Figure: {"value": 460, "unit": "A"}
